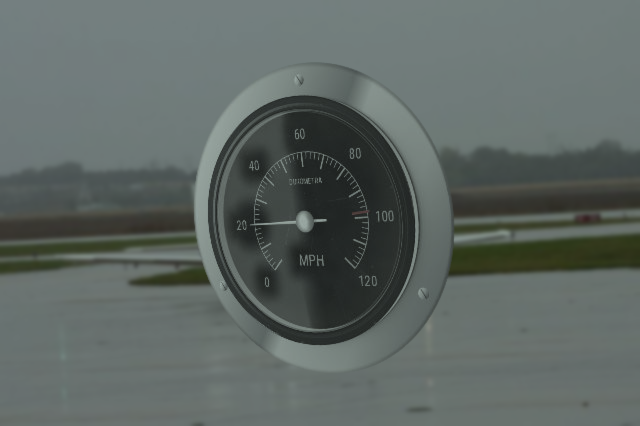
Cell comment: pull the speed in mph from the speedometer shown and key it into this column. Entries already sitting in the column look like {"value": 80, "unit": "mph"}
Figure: {"value": 20, "unit": "mph"}
